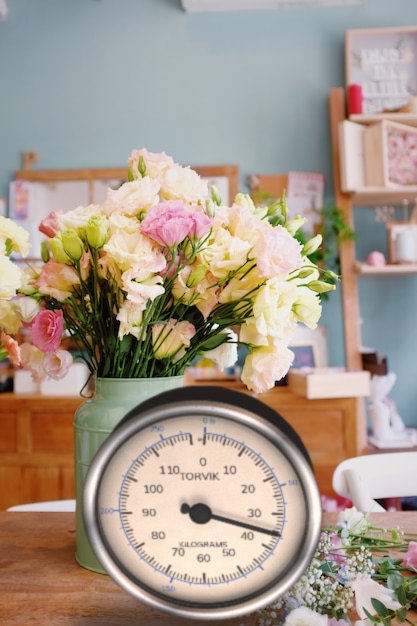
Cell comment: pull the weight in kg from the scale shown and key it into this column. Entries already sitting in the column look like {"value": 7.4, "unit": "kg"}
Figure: {"value": 35, "unit": "kg"}
